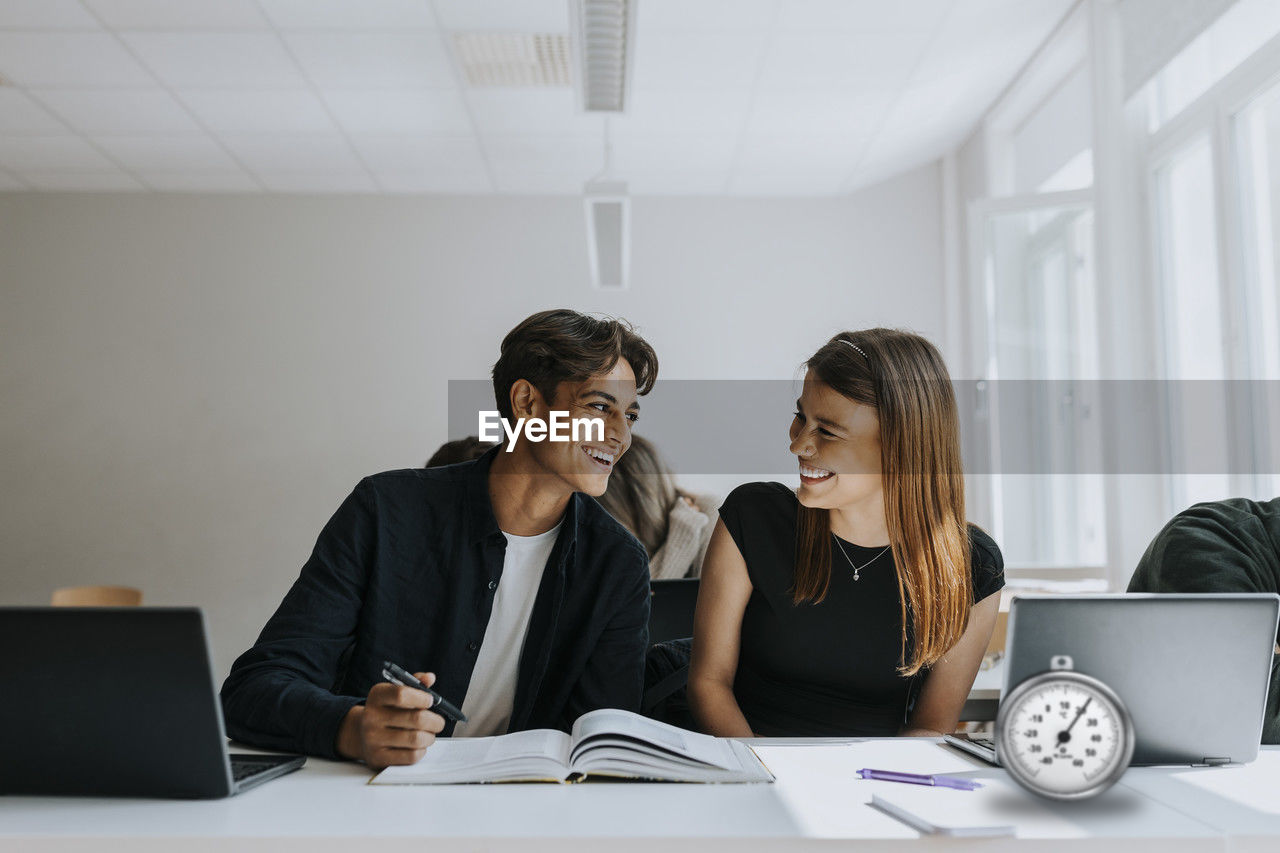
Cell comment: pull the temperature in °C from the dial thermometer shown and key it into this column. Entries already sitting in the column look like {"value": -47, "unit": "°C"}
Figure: {"value": 20, "unit": "°C"}
